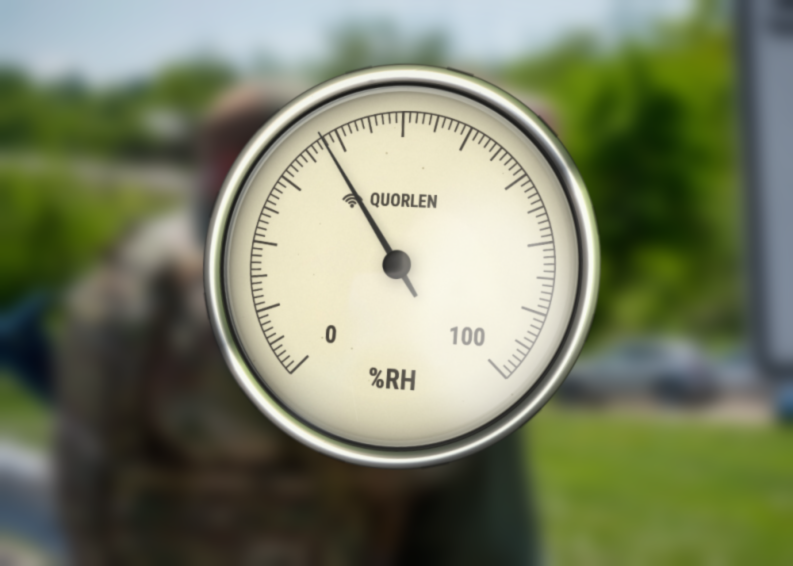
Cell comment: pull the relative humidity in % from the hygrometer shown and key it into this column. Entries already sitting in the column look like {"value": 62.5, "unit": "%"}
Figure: {"value": 38, "unit": "%"}
